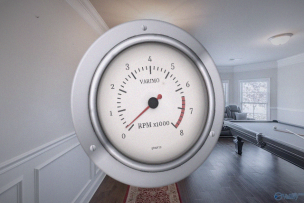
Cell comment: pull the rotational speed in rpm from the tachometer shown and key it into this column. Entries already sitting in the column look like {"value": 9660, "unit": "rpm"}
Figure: {"value": 200, "unit": "rpm"}
